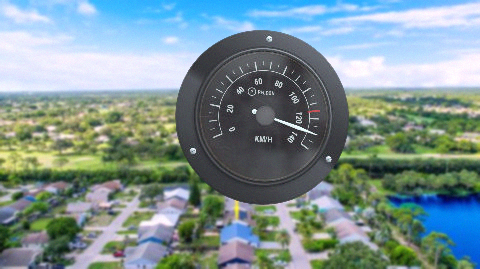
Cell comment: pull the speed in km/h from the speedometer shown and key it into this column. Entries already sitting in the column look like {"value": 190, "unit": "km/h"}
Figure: {"value": 130, "unit": "km/h"}
